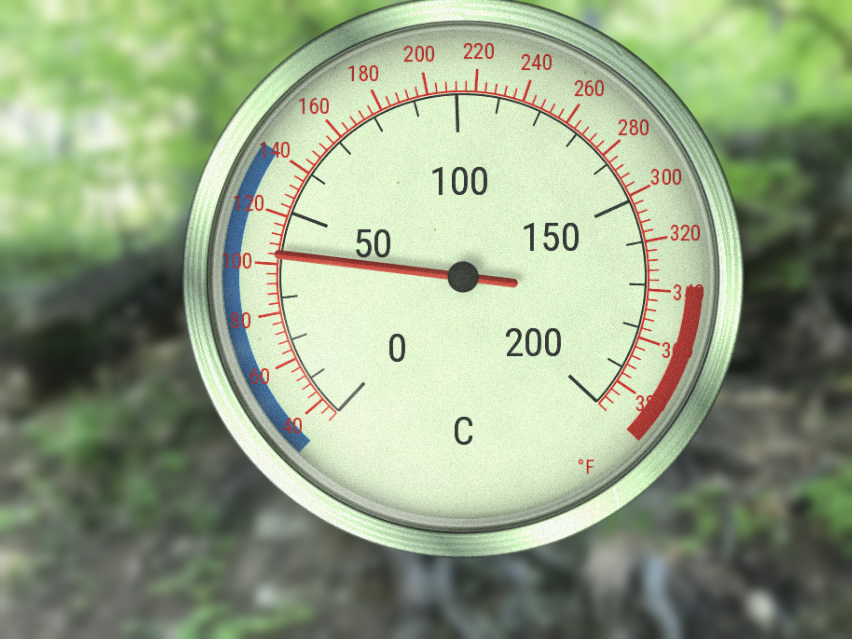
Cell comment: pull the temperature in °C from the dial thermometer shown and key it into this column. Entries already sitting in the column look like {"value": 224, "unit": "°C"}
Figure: {"value": 40, "unit": "°C"}
